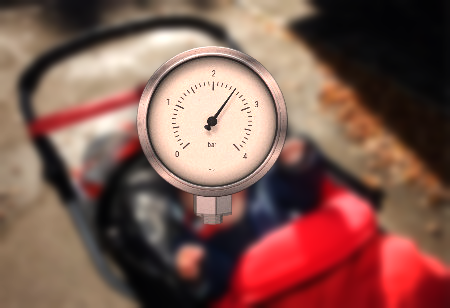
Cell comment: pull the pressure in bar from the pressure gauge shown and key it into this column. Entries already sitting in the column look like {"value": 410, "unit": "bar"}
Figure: {"value": 2.5, "unit": "bar"}
